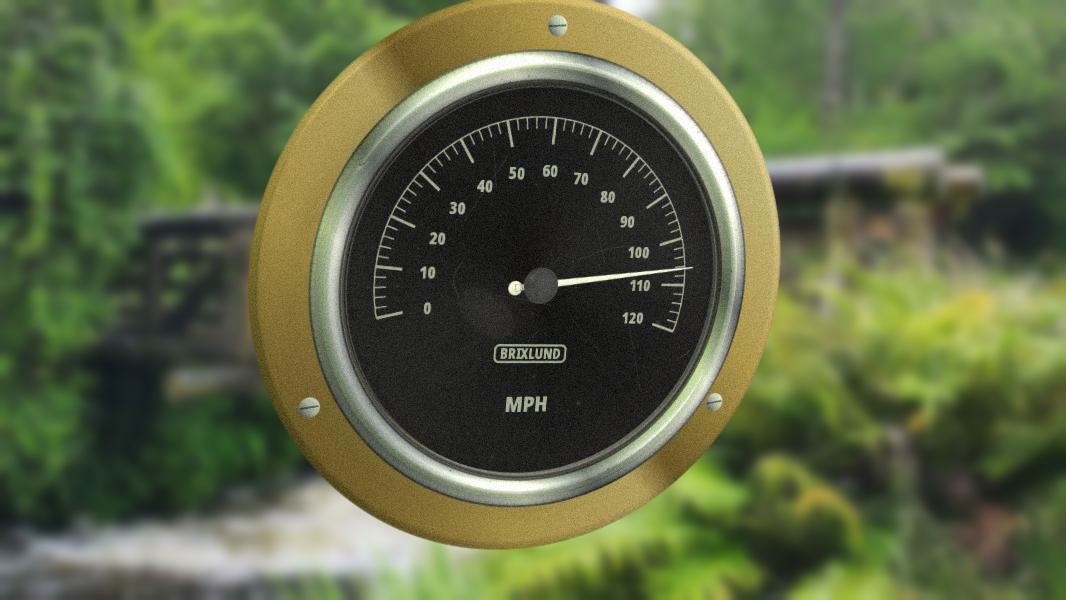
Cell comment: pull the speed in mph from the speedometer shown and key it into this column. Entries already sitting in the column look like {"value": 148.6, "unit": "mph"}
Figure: {"value": 106, "unit": "mph"}
